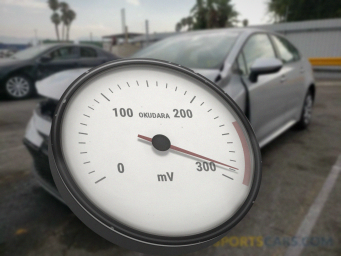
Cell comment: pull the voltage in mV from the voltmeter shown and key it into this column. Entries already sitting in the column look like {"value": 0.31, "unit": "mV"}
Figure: {"value": 290, "unit": "mV"}
